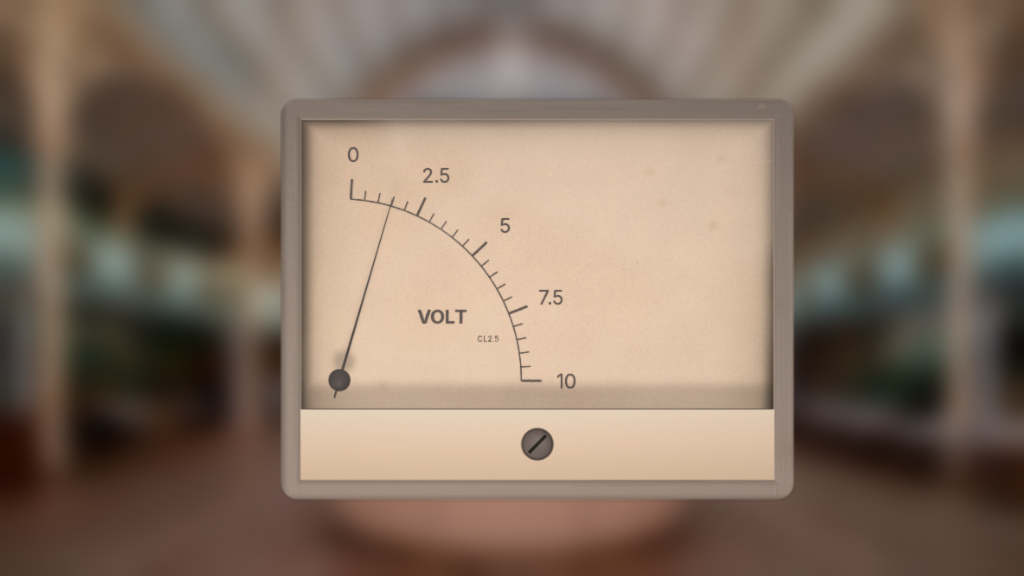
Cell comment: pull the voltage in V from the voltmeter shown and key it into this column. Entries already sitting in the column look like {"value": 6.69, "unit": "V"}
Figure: {"value": 1.5, "unit": "V"}
